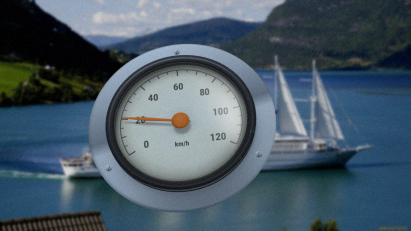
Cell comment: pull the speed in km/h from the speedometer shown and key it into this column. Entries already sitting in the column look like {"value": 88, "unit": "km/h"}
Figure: {"value": 20, "unit": "km/h"}
